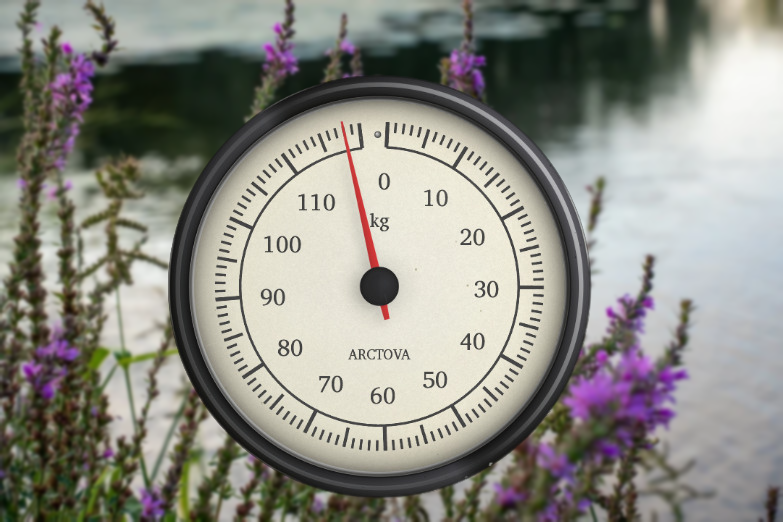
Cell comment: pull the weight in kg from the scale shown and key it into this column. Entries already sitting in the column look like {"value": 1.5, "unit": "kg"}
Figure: {"value": 118, "unit": "kg"}
